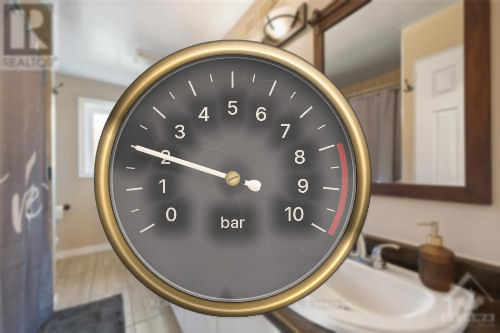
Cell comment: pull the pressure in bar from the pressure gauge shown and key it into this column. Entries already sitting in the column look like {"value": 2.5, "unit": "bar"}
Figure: {"value": 2, "unit": "bar"}
